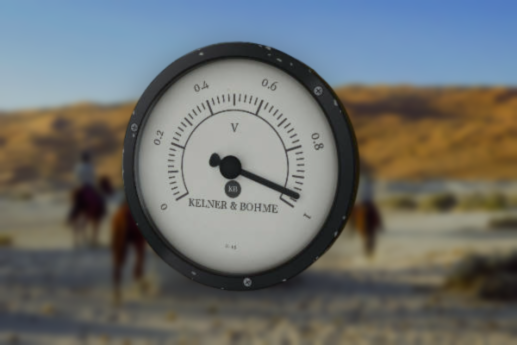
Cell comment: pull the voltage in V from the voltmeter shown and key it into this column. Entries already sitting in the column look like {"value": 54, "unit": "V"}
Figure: {"value": 0.96, "unit": "V"}
